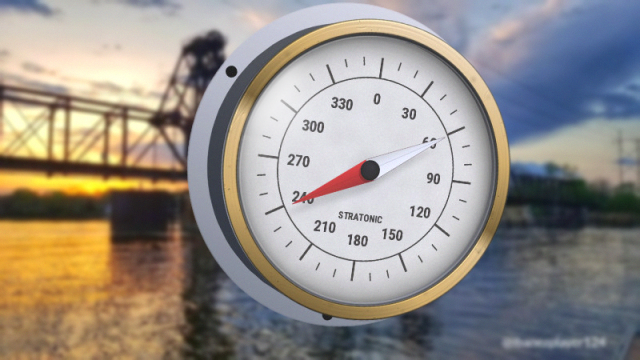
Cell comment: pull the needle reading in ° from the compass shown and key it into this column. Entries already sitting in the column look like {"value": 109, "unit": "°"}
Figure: {"value": 240, "unit": "°"}
